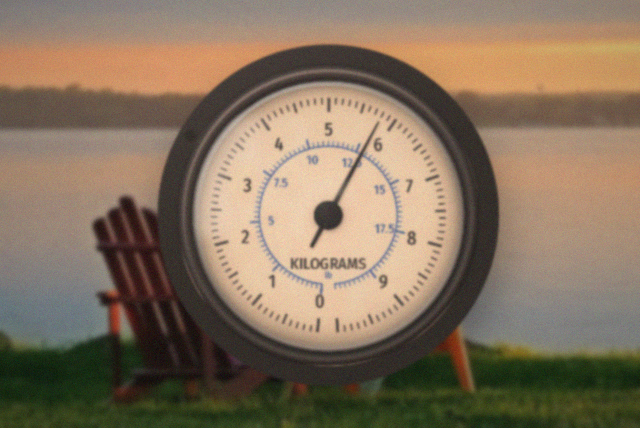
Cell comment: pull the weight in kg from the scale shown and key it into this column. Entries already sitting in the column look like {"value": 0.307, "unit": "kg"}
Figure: {"value": 5.8, "unit": "kg"}
